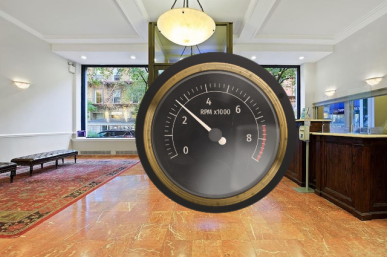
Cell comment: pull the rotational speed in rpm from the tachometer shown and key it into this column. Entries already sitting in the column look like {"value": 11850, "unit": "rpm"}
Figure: {"value": 2600, "unit": "rpm"}
